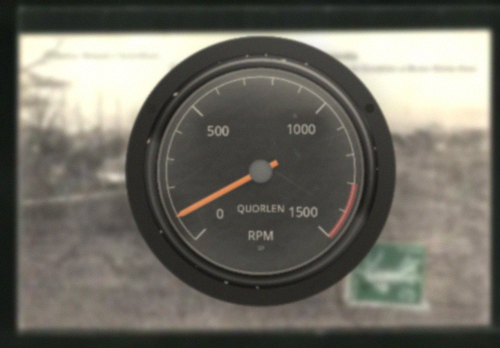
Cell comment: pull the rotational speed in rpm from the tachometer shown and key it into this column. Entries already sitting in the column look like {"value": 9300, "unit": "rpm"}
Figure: {"value": 100, "unit": "rpm"}
